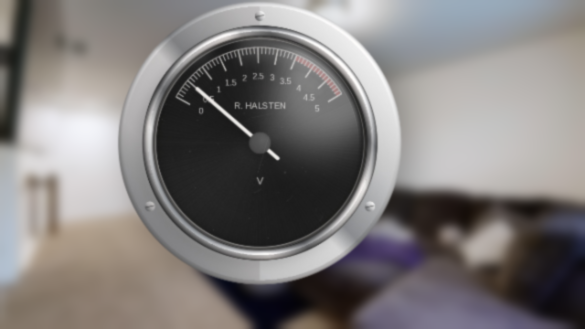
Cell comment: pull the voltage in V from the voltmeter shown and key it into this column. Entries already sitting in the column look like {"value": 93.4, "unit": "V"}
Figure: {"value": 0.5, "unit": "V"}
